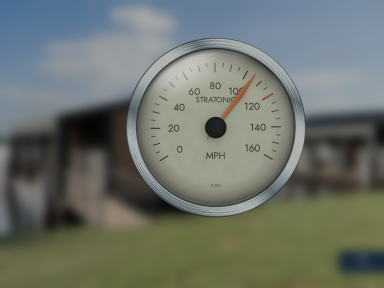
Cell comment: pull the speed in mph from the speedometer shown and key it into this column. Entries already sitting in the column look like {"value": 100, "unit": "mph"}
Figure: {"value": 105, "unit": "mph"}
